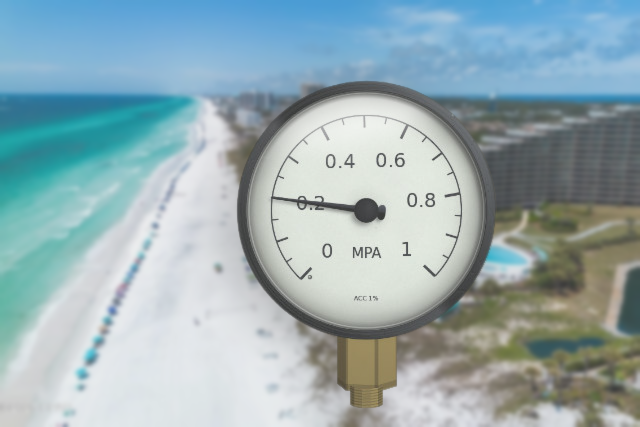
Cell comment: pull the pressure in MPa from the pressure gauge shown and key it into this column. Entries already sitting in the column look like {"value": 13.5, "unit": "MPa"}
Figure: {"value": 0.2, "unit": "MPa"}
